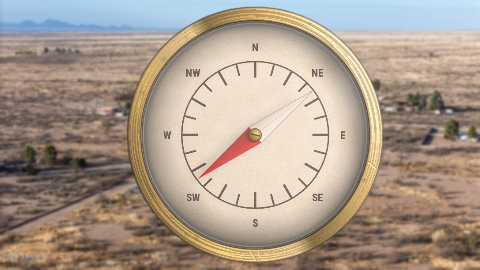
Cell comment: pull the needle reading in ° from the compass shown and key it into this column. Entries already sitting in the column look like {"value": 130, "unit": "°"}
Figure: {"value": 232.5, "unit": "°"}
